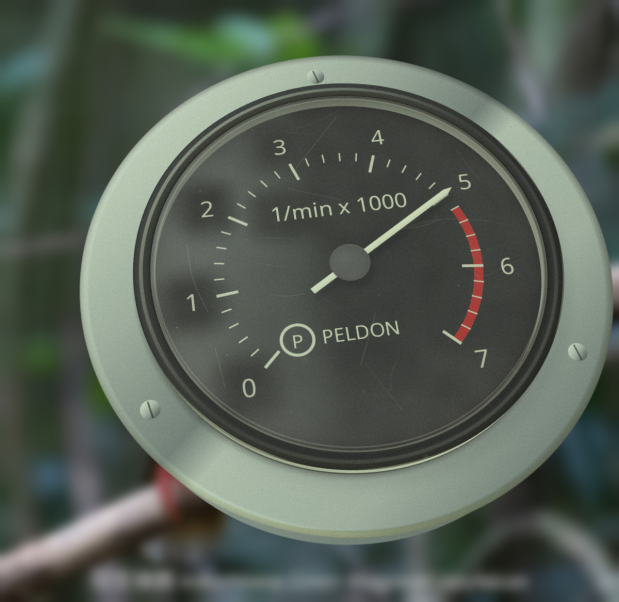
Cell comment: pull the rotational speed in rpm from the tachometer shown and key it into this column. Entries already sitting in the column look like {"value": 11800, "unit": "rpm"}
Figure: {"value": 5000, "unit": "rpm"}
